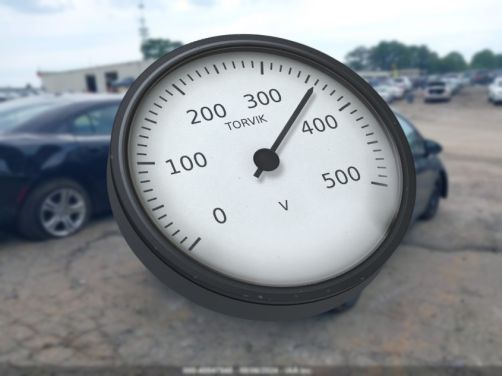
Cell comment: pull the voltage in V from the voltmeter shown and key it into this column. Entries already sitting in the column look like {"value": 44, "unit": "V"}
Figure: {"value": 360, "unit": "V"}
